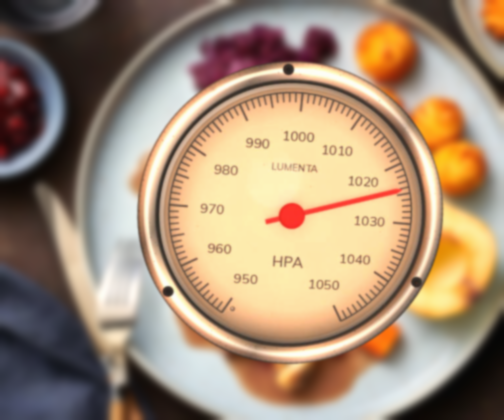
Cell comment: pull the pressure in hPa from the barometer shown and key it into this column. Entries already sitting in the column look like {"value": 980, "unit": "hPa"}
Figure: {"value": 1024, "unit": "hPa"}
